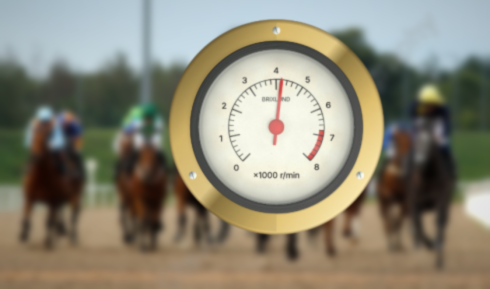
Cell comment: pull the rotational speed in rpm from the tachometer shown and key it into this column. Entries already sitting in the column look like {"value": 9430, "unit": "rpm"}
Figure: {"value": 4200, "unit": "rpm"}
